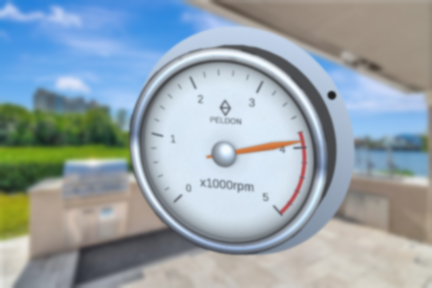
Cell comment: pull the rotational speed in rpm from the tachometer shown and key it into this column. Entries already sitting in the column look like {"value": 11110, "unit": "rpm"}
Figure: {"value": 3900, "unit": "rpm"}
